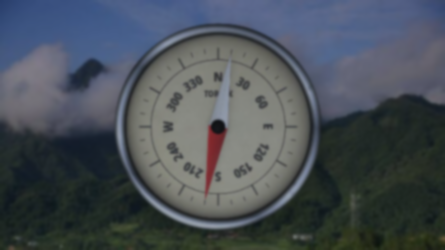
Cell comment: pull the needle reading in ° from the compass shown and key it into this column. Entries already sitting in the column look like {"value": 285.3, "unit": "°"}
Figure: {"value": 190, "unit": "°"}
